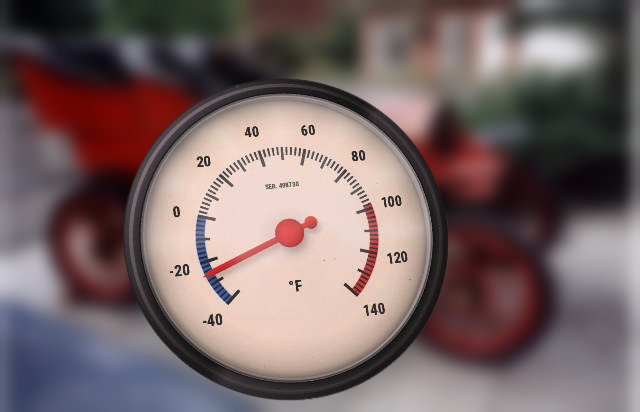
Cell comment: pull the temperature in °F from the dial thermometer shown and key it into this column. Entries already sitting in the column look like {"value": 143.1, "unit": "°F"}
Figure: {"value": -26, "unit": "°F"}
